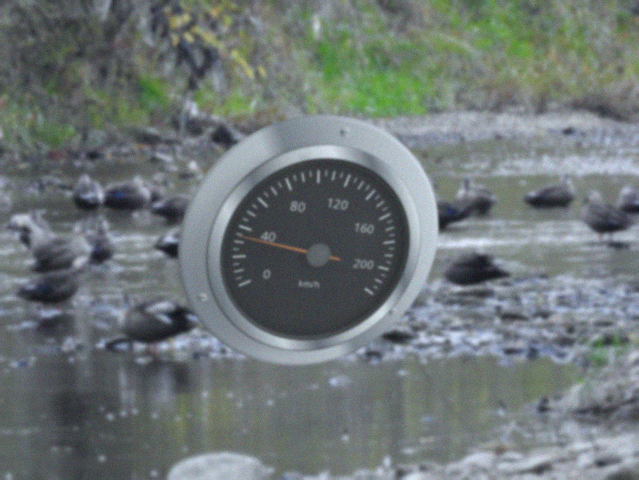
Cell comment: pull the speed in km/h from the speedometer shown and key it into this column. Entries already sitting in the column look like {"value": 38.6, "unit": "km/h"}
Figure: {"value": 35, "unit": "km/h"}
